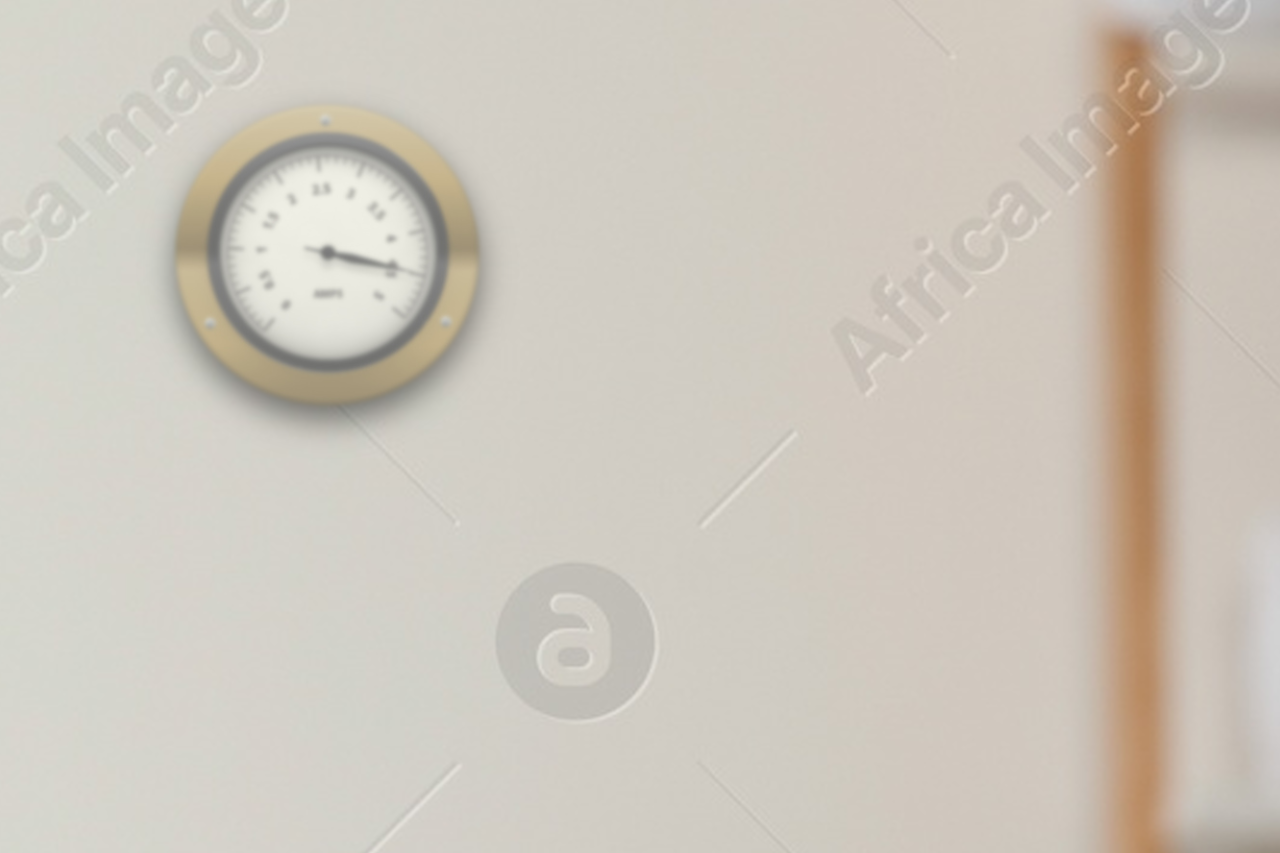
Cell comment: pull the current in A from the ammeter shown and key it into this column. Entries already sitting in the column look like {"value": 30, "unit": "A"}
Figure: {"value": 4.5, "unit": "A"}
